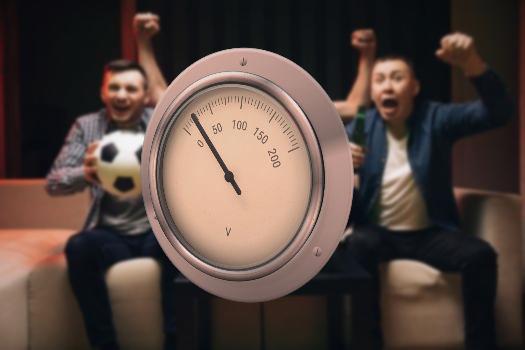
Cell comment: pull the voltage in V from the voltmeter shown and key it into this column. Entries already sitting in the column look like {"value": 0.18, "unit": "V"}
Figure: {"value": 25, "unit": "V"}
